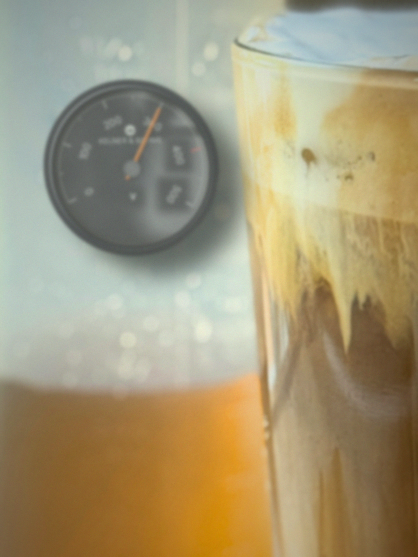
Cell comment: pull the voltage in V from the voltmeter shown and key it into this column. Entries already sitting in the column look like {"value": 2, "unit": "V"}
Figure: {"value": 300, "unit": "V"}
